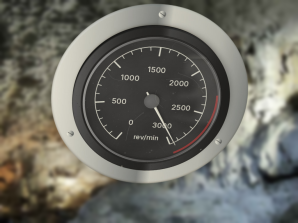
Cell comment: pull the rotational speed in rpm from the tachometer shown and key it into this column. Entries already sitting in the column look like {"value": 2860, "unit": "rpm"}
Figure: {"value": 2950, "unit": "rpm"}
